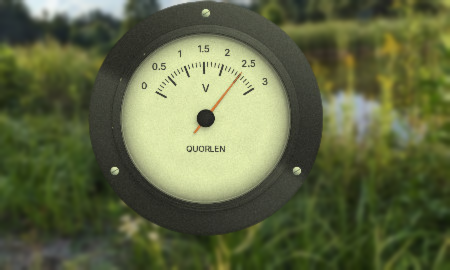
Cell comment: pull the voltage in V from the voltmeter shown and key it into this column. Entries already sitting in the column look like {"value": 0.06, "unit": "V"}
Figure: {"value": 2.5, "unit": "V"}
